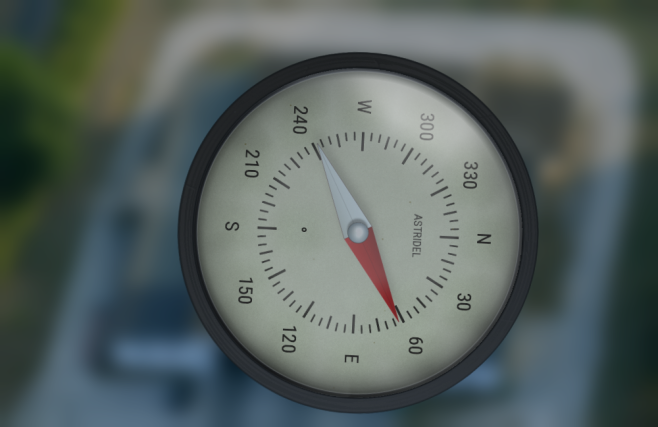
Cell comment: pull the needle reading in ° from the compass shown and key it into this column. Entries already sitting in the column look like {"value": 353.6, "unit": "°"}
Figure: {"value": 62.5, "unit": "°"}
